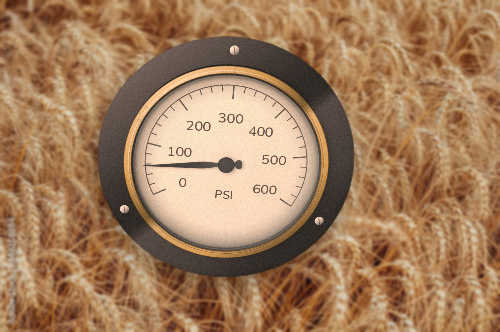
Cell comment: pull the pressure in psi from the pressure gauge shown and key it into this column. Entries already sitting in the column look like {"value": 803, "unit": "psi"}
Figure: {"value": 60, "unit": "psi"}
